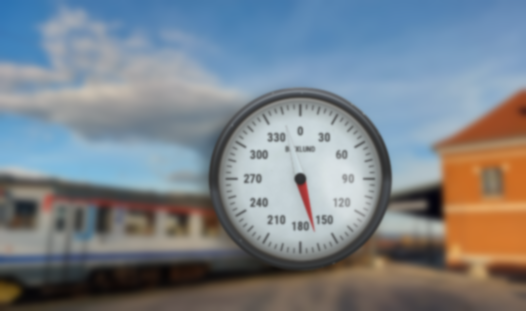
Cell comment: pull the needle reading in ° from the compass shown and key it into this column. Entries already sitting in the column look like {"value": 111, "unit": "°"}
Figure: {"value": 165, "unit": "°"}
